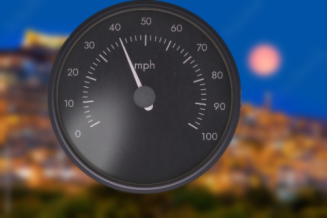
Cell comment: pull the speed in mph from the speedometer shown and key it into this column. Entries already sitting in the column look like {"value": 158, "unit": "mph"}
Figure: {"value": 40, "unit": "mph"}
